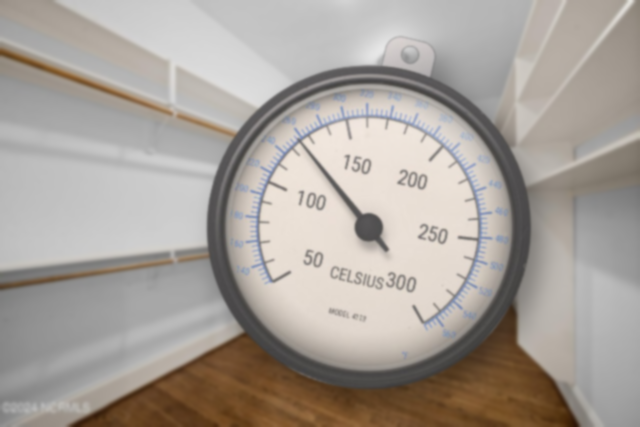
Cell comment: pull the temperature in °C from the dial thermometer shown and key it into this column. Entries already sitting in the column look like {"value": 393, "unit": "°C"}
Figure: {"value": 125, "unit": "°C"}
